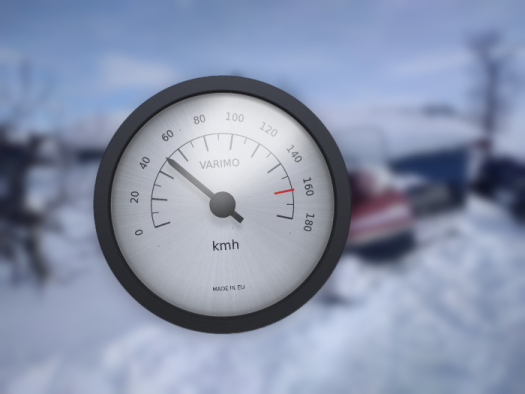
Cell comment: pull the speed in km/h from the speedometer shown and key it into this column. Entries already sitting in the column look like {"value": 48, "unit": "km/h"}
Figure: {"value": 50, "unit": "km/h"}
